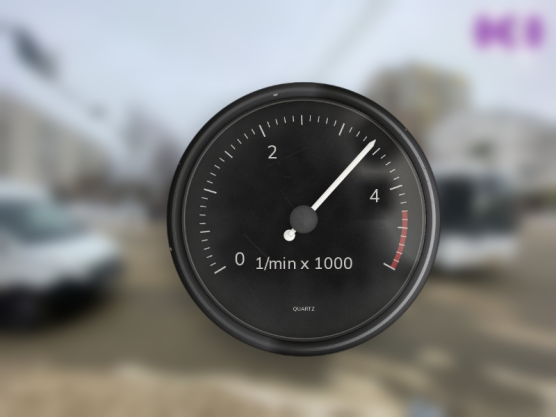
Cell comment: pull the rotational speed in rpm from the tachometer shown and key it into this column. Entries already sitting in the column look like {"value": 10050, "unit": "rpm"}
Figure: {"value": 3400, "unit": "rpm"}
